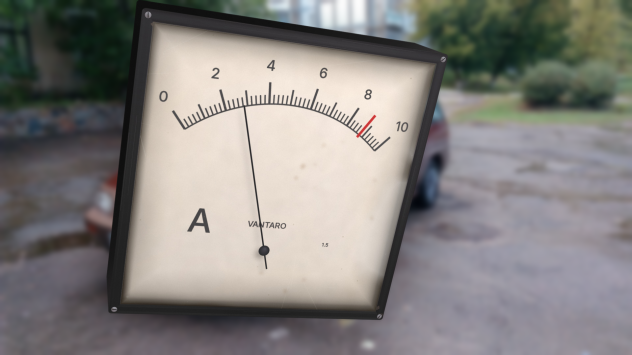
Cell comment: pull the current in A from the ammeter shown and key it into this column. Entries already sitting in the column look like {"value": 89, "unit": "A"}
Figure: {"value": 2.8, "unit": "A"}
